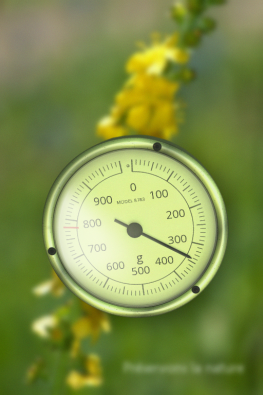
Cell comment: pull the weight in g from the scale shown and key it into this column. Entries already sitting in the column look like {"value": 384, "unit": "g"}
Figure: {"value": 340, "unit": "g"}
